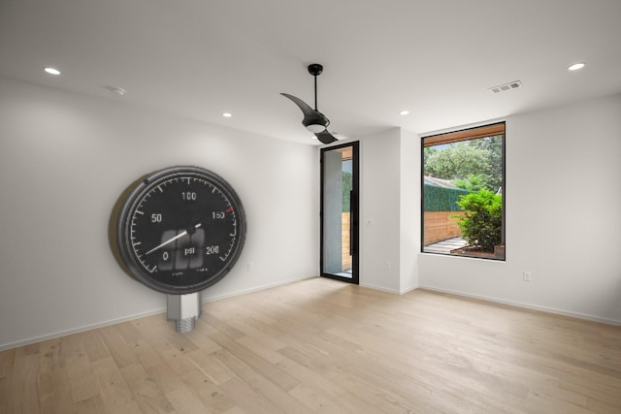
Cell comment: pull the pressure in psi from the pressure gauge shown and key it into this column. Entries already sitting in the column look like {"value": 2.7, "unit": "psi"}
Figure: {"value": 15, "unit": "psi"}
